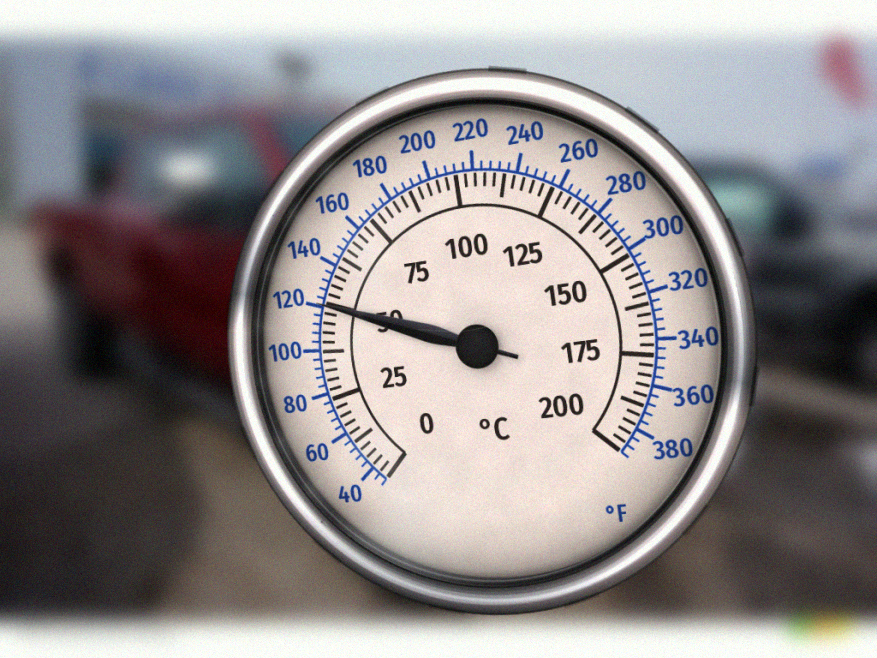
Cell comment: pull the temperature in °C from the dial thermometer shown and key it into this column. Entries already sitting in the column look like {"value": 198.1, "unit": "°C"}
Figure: {"value": 50, "unit": "°C"}
